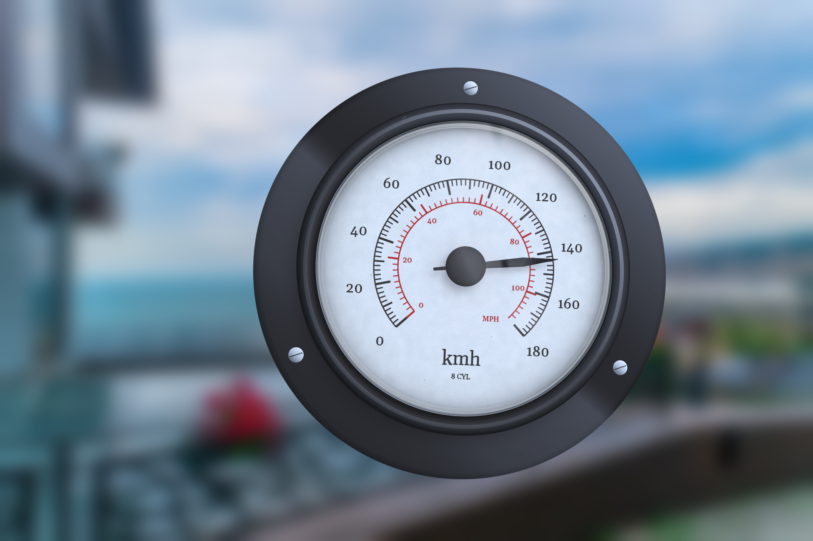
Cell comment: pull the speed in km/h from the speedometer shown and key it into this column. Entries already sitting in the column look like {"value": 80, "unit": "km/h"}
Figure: {"value": 144, "unit": "km/h"}
